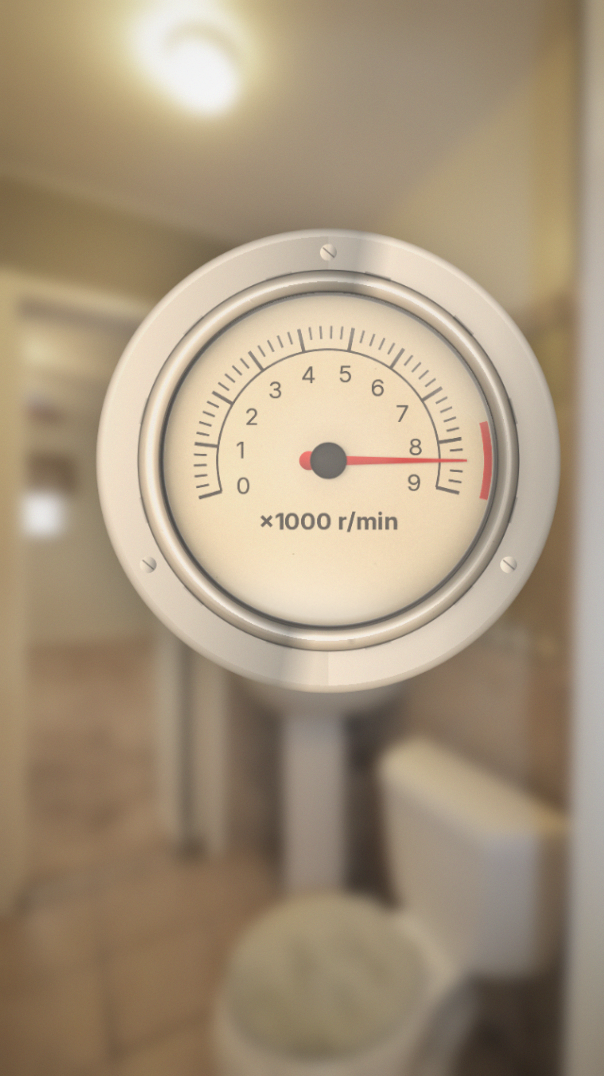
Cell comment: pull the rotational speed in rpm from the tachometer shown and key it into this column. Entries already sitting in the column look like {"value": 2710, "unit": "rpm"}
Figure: {"value": 8400, "unit": "rpm"}
